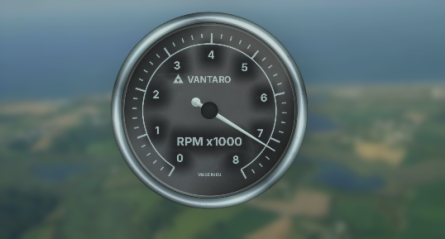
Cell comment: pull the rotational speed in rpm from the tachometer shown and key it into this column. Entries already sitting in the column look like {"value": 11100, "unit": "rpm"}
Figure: {"value": 7200, "unit": "rpm"}
